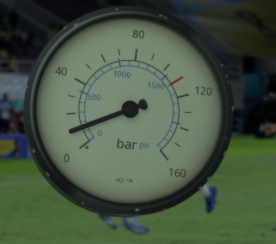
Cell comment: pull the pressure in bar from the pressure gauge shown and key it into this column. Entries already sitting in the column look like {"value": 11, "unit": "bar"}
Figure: {"value": 10, "unit": "bar"}
